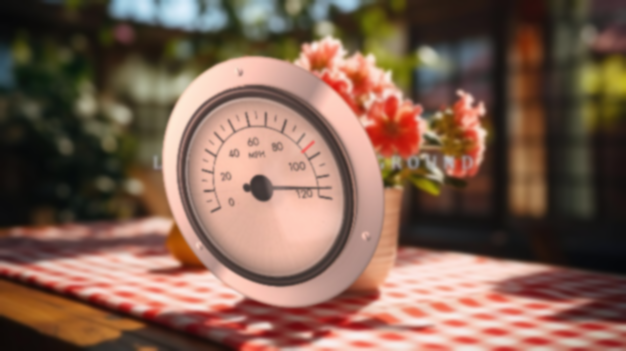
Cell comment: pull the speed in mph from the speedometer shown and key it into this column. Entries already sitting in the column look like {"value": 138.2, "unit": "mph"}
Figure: {"value": 115, "unit": "mph"}
